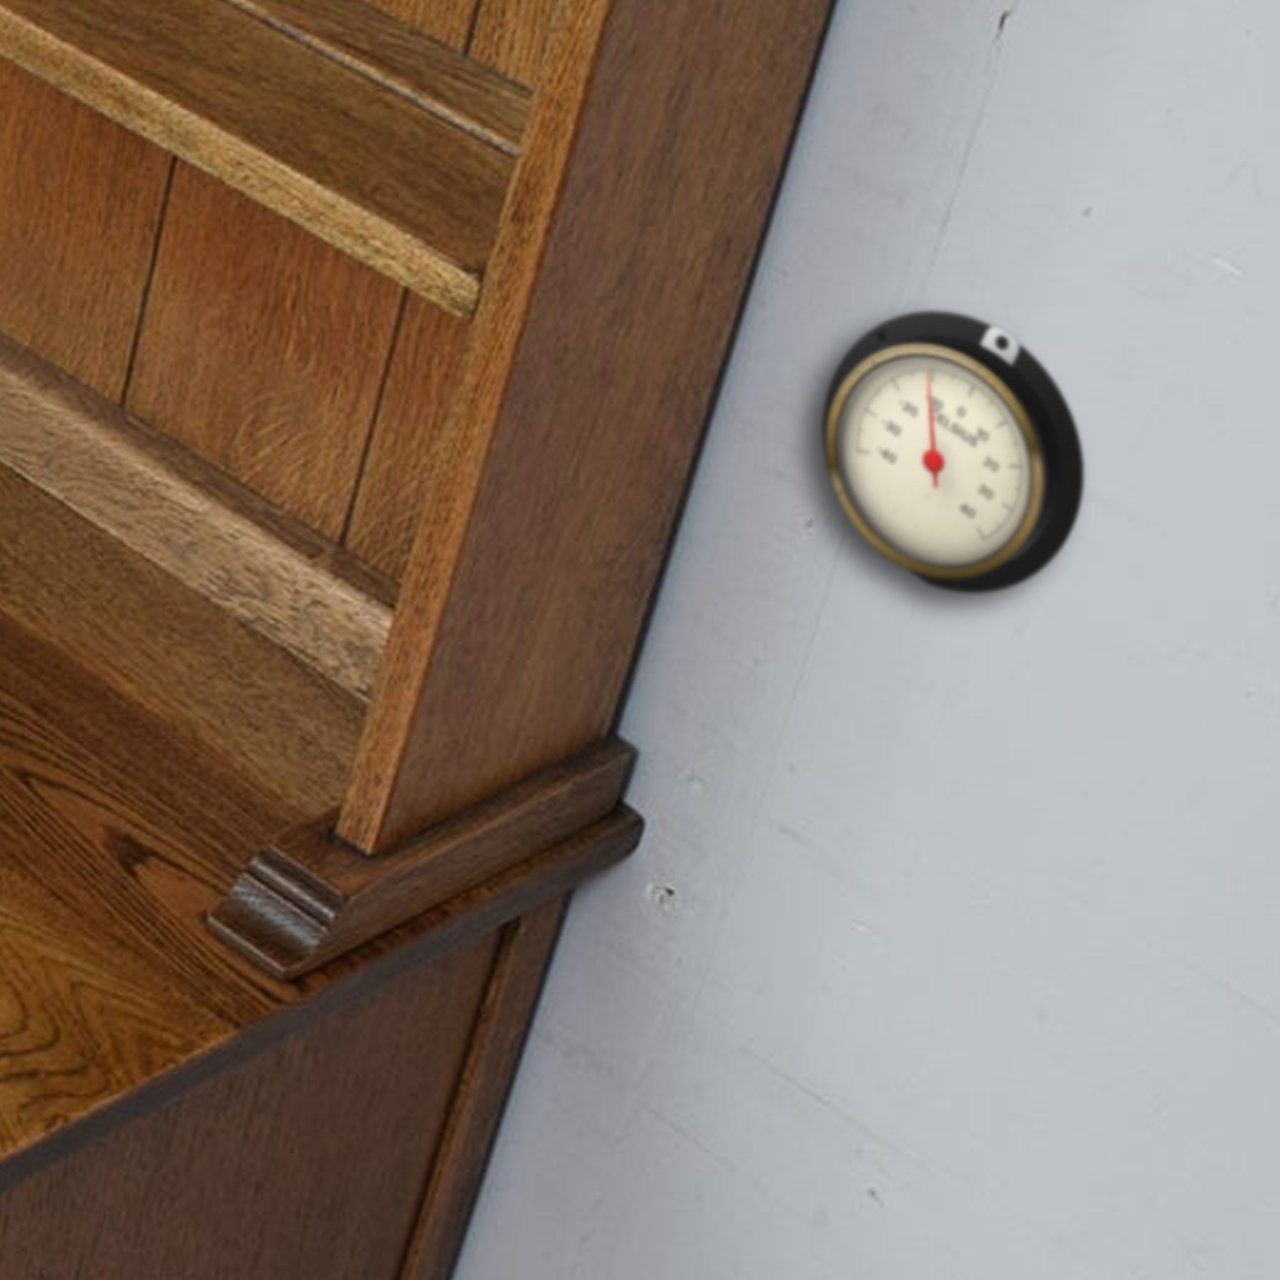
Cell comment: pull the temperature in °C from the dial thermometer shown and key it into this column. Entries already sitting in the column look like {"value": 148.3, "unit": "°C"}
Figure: {"value": -10, "unit": "°C"}
